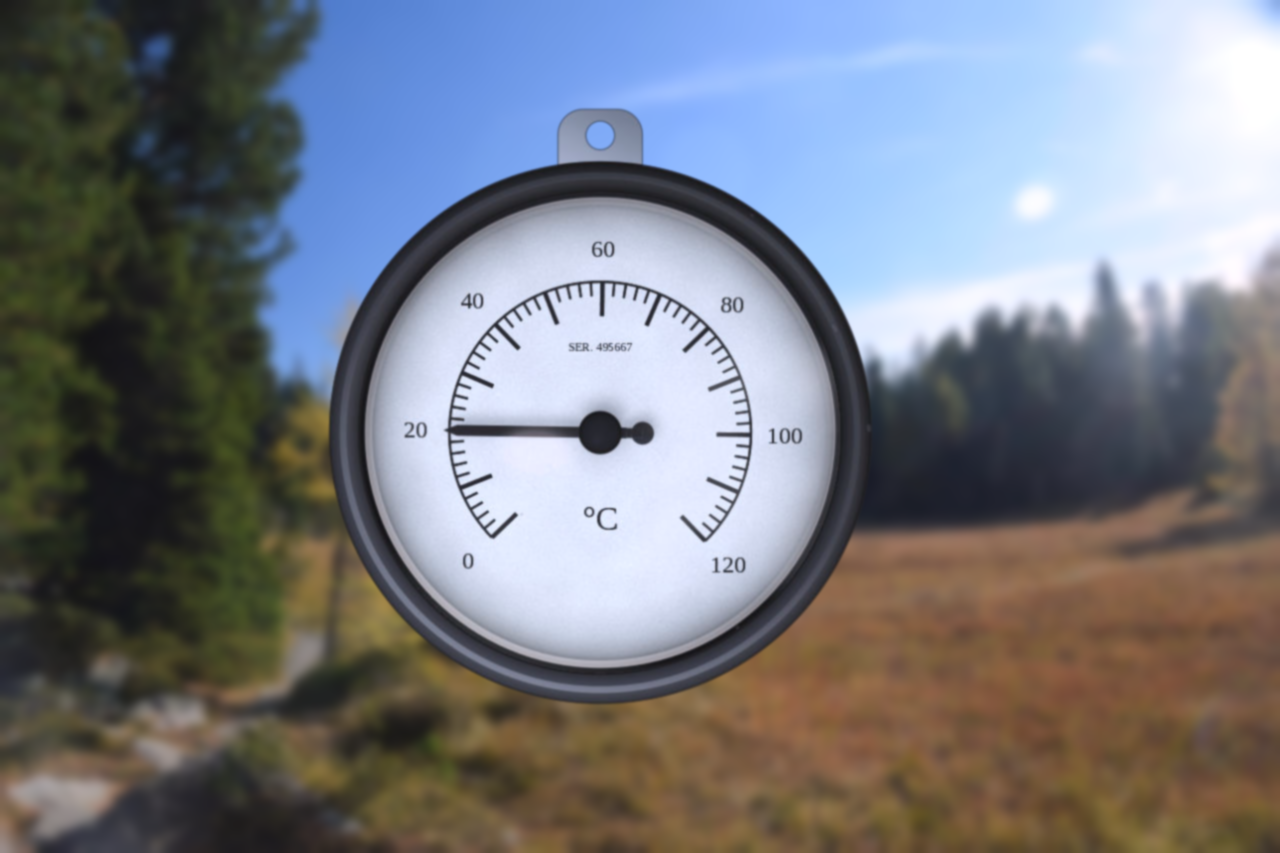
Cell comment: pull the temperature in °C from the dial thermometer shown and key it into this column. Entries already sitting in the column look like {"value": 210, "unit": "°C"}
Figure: {"value": 20, "unit": "°C"}
